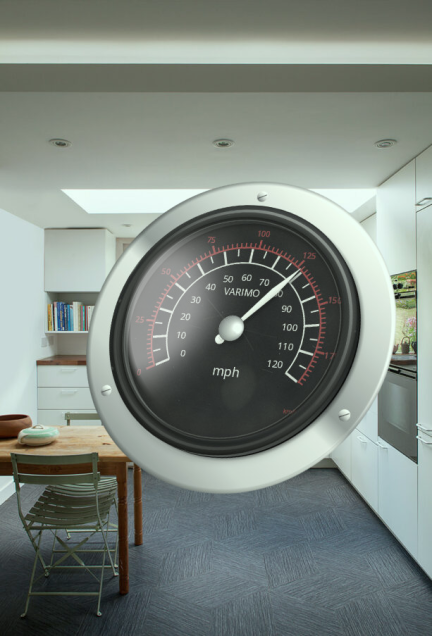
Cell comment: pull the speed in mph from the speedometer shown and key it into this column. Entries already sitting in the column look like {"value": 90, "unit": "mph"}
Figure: {"value": 80, "unit": "mph"}
